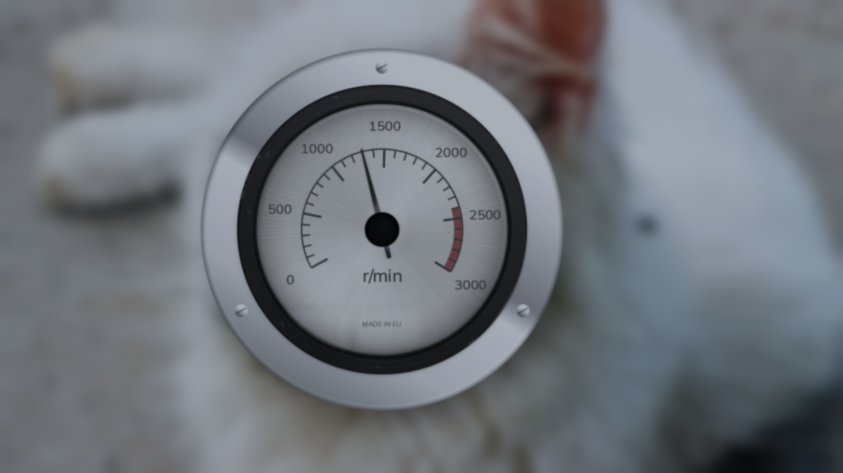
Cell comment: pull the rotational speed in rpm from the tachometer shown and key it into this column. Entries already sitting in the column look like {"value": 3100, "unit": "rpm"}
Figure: {"value": 1300, "unit": "rpm"}
